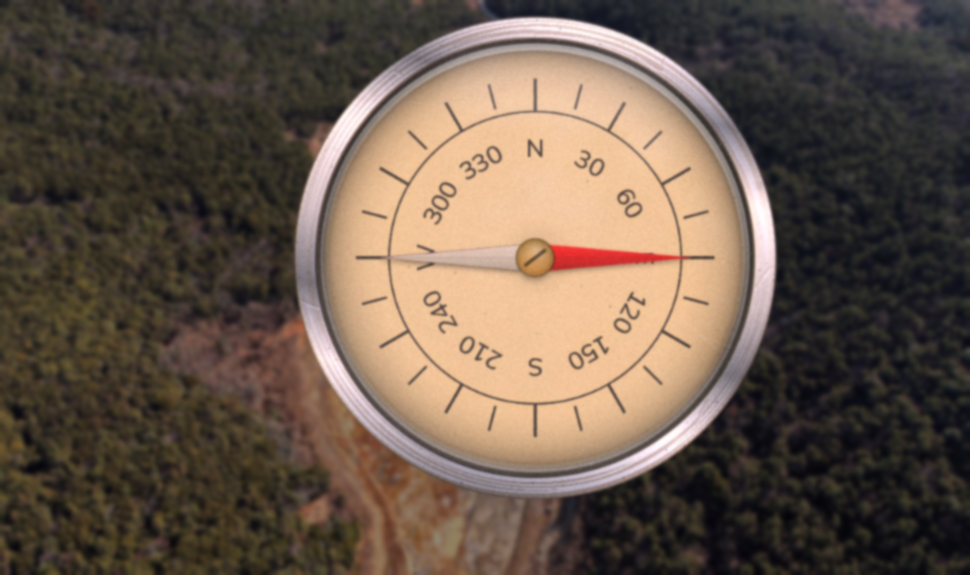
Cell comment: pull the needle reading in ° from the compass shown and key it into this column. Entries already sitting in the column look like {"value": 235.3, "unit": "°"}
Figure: {"value": 90, "unit": "°"}
